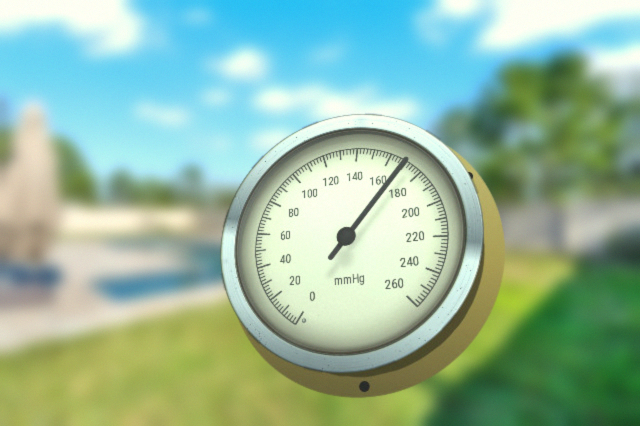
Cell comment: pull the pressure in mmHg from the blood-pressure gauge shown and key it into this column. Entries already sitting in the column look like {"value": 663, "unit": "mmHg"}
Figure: {"value": 170, "unit": "mmHg"}
